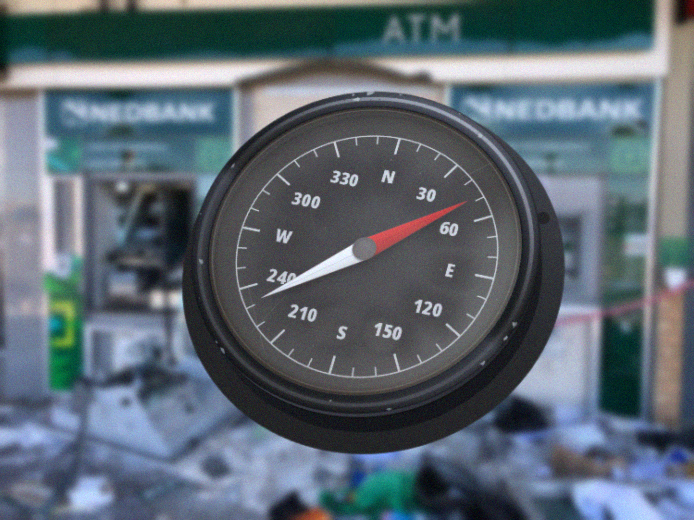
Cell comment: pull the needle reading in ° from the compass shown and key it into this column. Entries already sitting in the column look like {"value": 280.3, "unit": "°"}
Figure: {"value": 50, "unit": "°"}
